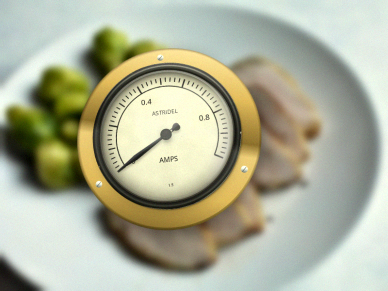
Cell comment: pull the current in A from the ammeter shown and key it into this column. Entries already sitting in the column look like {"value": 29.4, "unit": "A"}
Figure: {"value": 0, "unit": "A"}
